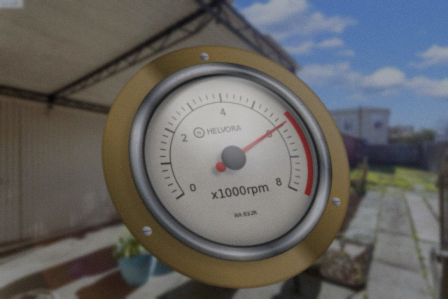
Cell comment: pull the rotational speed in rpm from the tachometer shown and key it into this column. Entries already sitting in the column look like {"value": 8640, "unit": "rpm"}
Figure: {"value": 6000, "unit": "rpm"}
